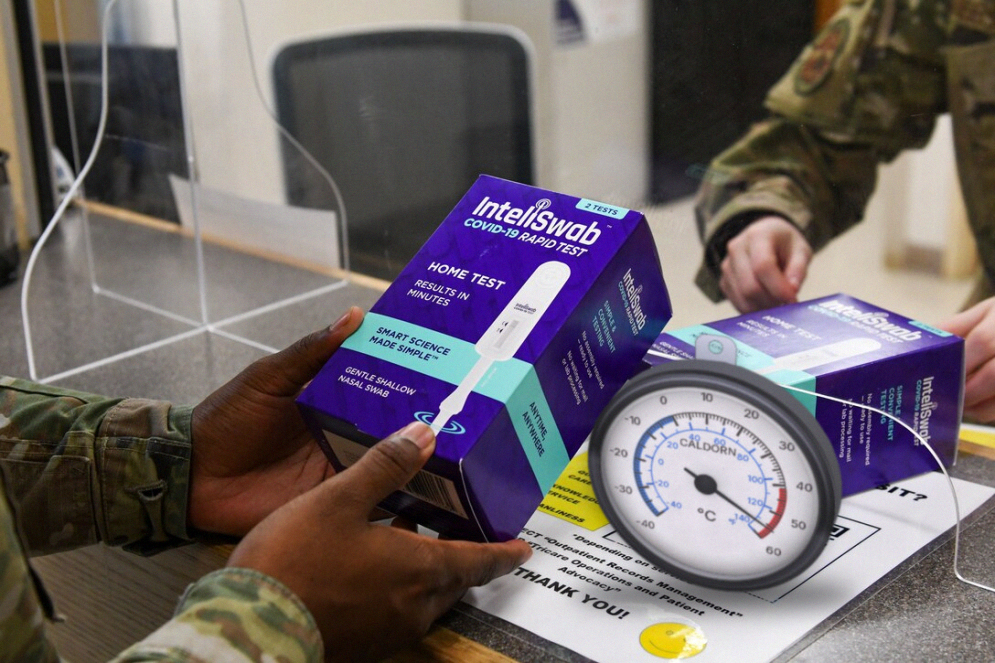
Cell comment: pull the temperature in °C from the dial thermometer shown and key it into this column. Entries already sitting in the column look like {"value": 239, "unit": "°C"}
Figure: {"value": 55, "unit": "°C"}
